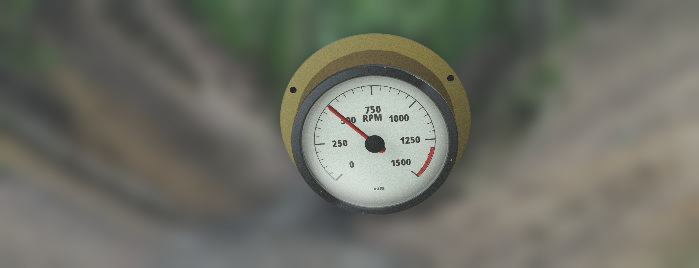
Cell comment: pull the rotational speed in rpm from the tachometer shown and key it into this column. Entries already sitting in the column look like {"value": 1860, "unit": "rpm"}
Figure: {"value": 500, "unit": "rpm"}
